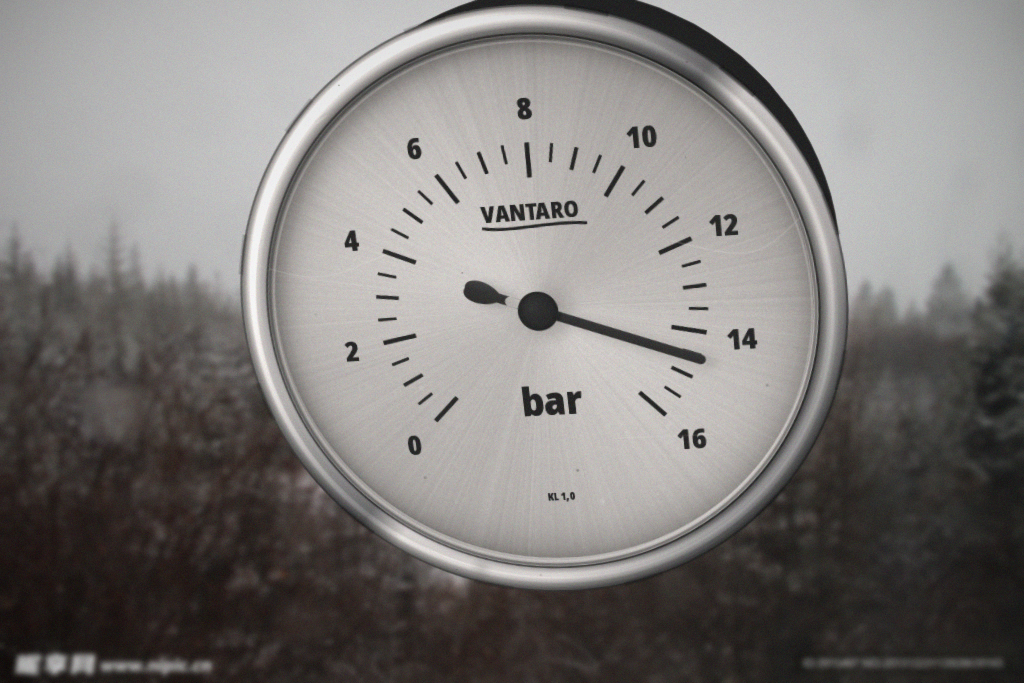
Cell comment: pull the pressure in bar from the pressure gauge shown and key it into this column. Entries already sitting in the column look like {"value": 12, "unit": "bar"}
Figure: {"value": 14.5, "unit": "bar"}
